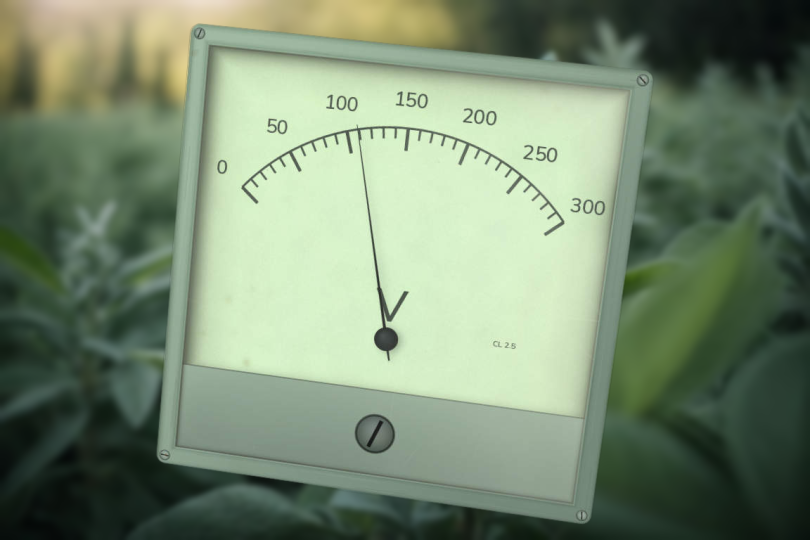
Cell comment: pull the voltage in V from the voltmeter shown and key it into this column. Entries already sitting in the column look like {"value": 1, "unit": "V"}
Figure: {"value": 110, "unit": "V"}
